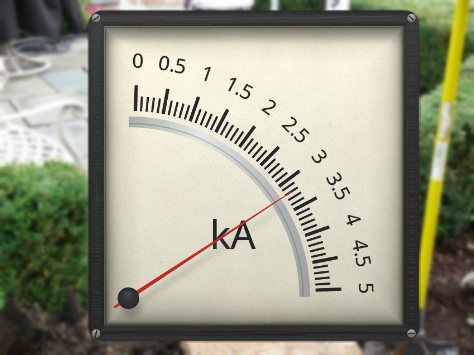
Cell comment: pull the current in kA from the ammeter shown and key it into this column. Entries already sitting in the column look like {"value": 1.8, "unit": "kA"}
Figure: {"value": 3.2, "unit": "kA"}
